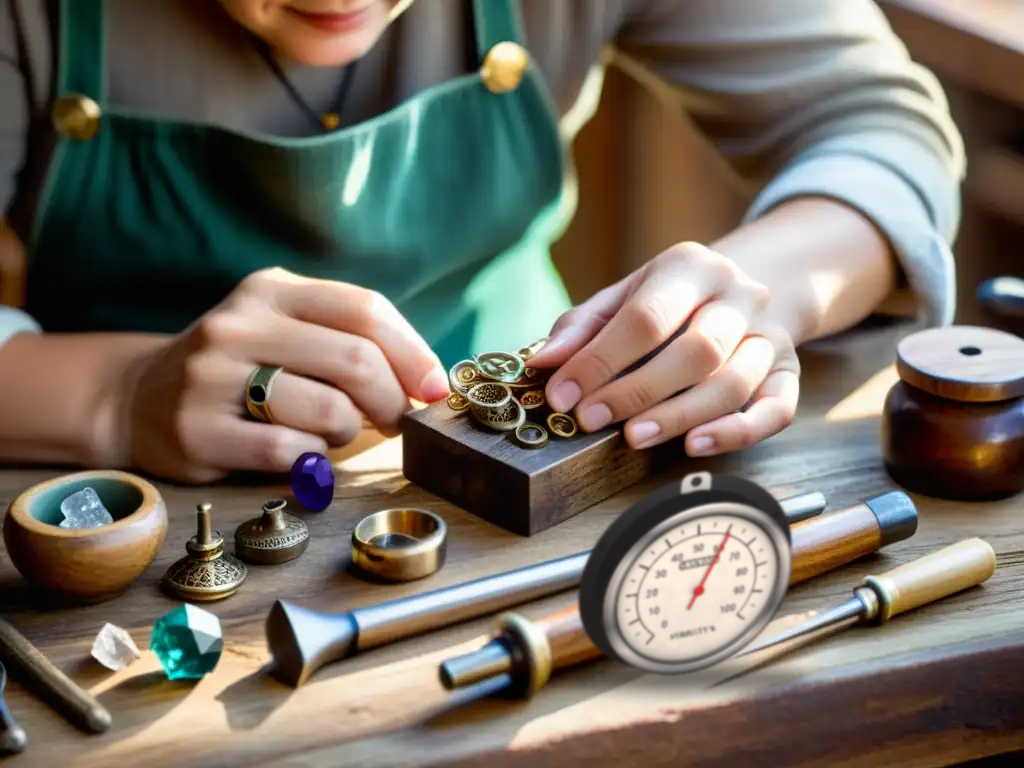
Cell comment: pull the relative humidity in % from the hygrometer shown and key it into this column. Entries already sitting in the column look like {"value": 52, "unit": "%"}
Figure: {"value": 60, "unit": "%"}
